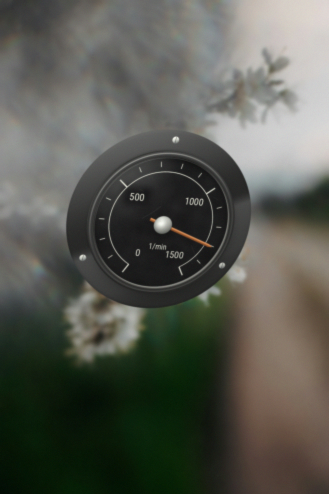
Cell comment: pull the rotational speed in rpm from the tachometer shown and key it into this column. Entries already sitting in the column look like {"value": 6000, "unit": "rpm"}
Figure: {"value": 1300, "unit": "rpm"}
